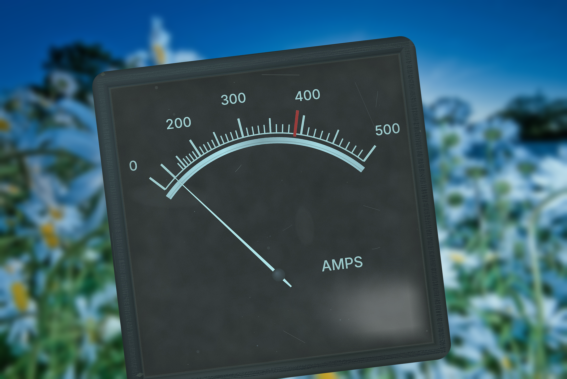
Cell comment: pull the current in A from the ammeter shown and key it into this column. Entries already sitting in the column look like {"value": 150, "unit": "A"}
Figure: {"value": 100, "unit": "A"}
